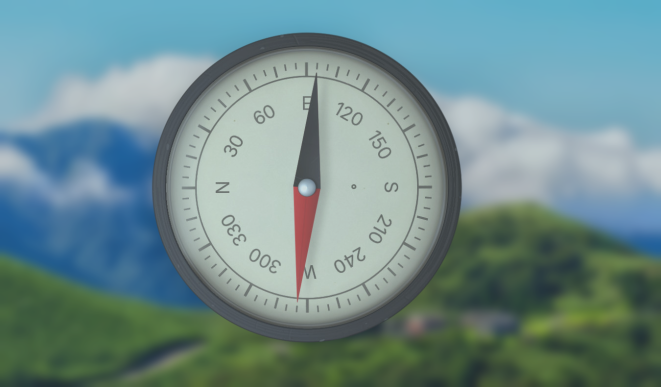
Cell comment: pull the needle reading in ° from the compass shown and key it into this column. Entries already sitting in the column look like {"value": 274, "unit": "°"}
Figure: {"value": 275, "unit": "°"}
